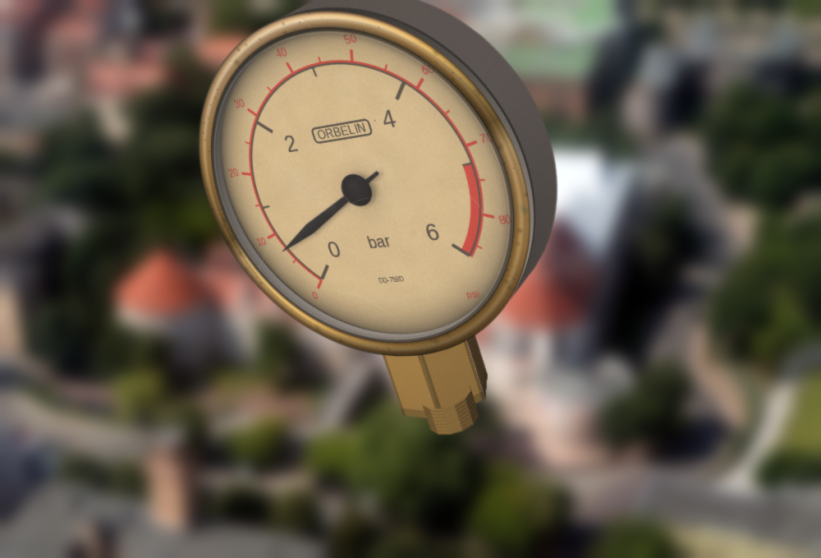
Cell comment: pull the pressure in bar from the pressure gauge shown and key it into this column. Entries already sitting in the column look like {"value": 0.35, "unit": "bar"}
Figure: {"value": 0.5, "unit": "bar"}
